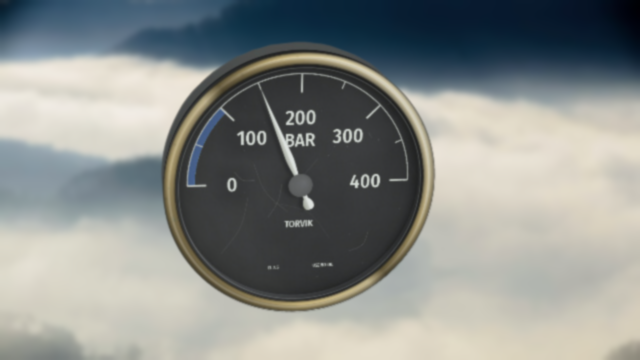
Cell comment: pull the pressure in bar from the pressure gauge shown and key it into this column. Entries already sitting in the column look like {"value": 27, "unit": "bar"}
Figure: {"value": 150, "unit": "bar"}
